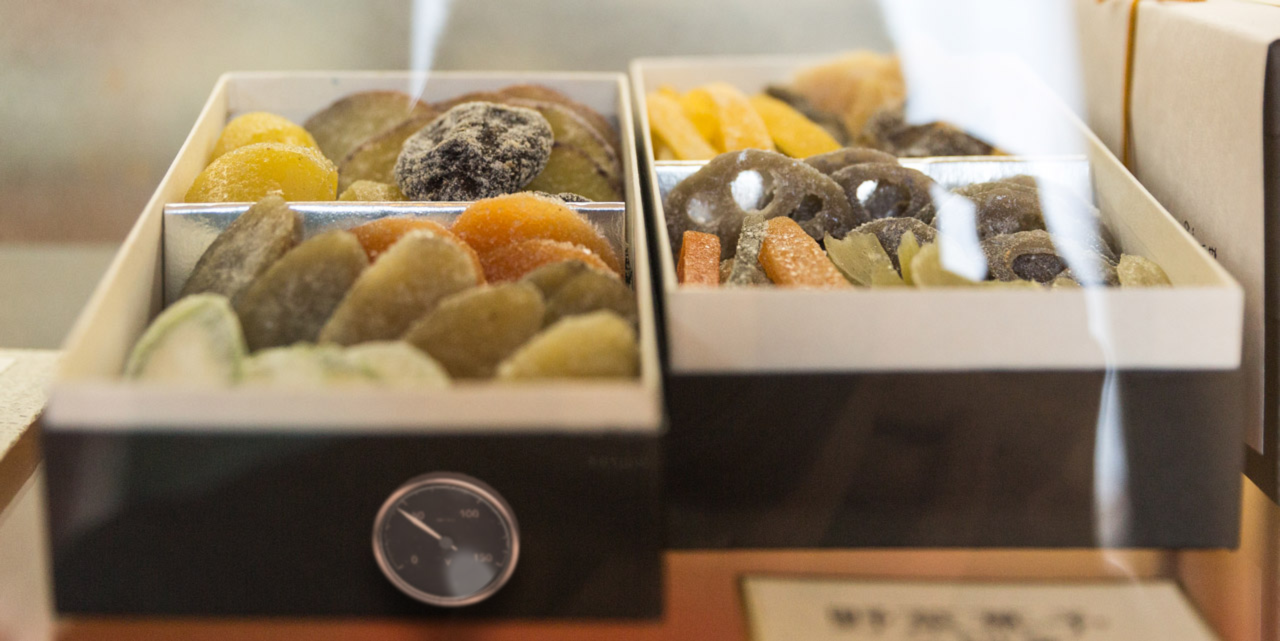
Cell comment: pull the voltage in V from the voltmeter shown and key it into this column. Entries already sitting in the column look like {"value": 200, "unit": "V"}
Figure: {"value": 45, "unit": "V"}
